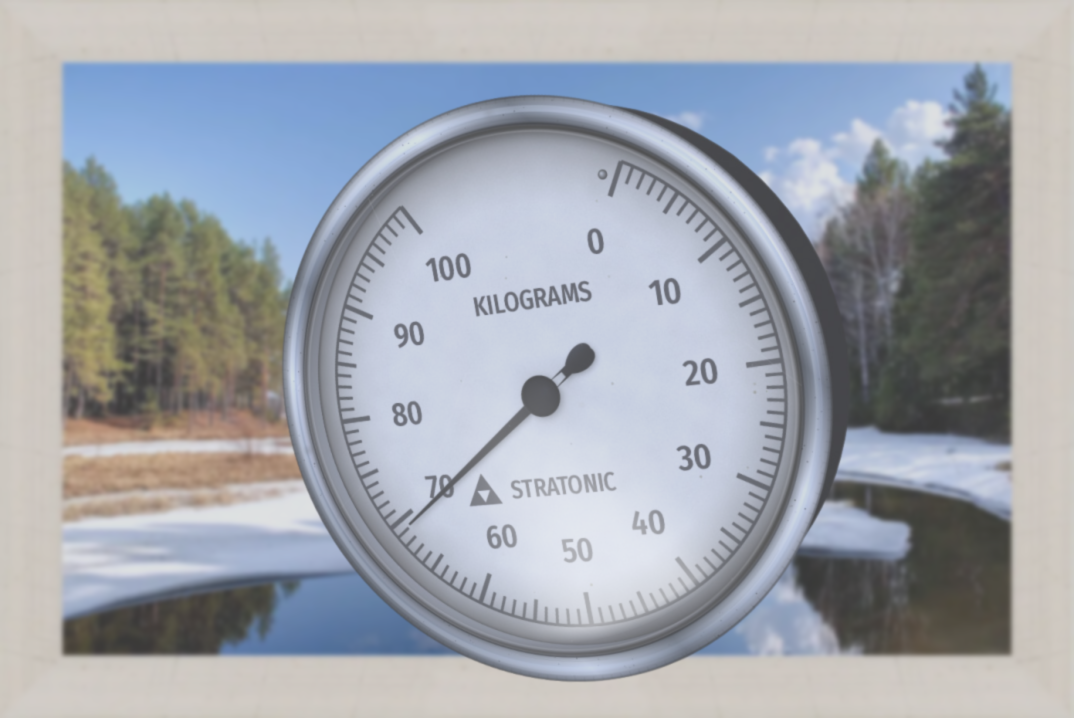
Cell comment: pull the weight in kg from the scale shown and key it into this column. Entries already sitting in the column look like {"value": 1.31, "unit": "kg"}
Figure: {"value": 69, "unit": "kg"}
